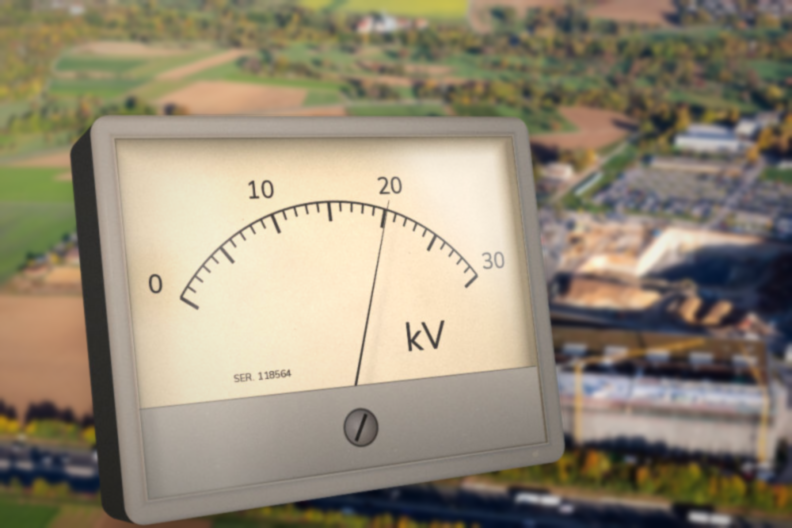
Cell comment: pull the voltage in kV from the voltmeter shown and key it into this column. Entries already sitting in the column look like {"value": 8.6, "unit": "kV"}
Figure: {"value": 20, "unit": "kV"}
